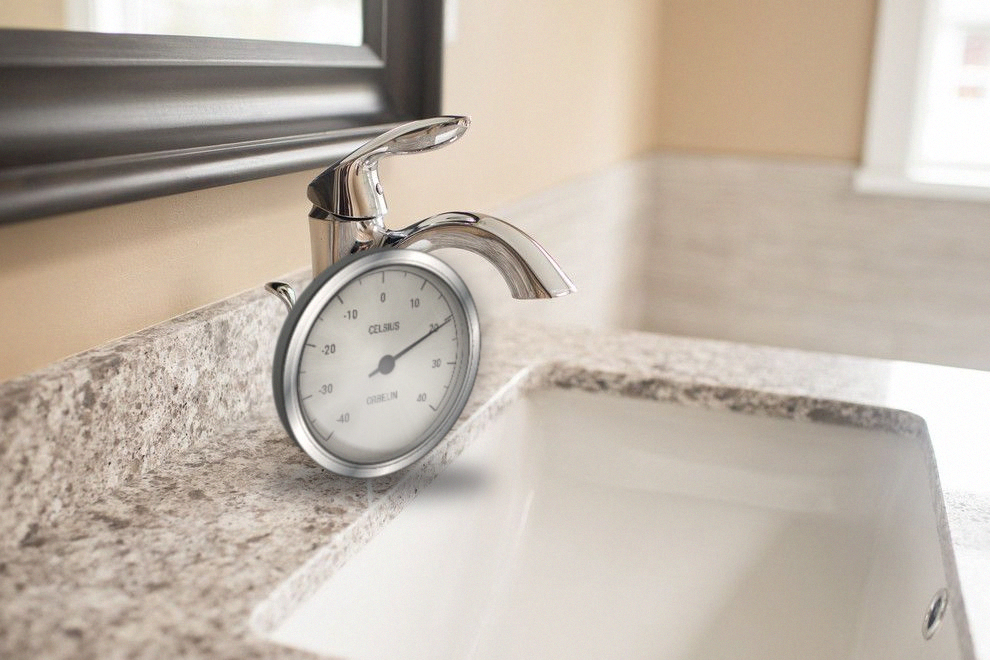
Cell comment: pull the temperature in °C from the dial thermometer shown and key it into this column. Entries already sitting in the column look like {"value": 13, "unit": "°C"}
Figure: {"value": 20, "unit": "°C"}
